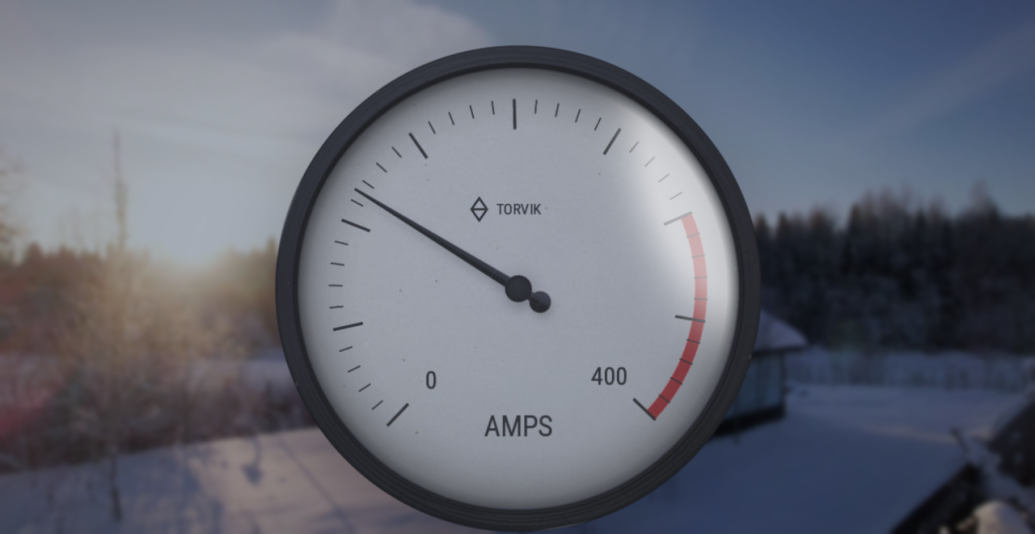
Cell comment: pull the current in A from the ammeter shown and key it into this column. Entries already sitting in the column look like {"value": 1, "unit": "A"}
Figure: {"value": 115, "unit": "A"}
